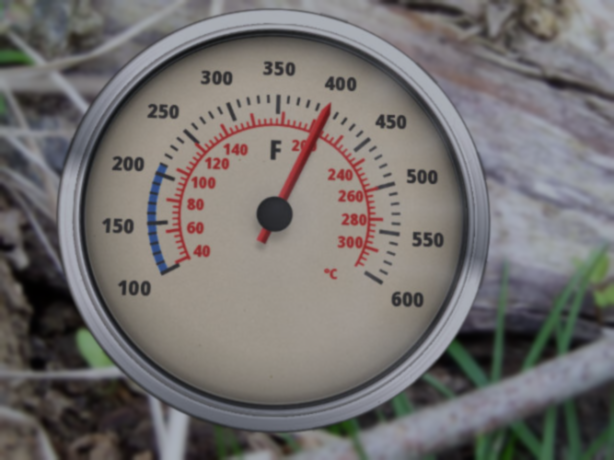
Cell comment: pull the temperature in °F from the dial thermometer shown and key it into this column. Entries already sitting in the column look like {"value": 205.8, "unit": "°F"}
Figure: {"value": 400, "unit": "°F"}
